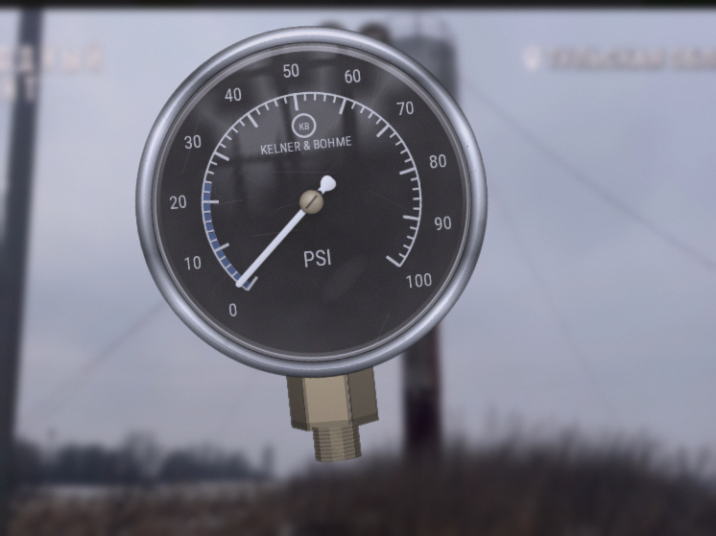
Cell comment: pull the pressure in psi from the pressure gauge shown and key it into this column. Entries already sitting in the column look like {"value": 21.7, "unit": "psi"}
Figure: {"value": 2, "unit": "psi"}
